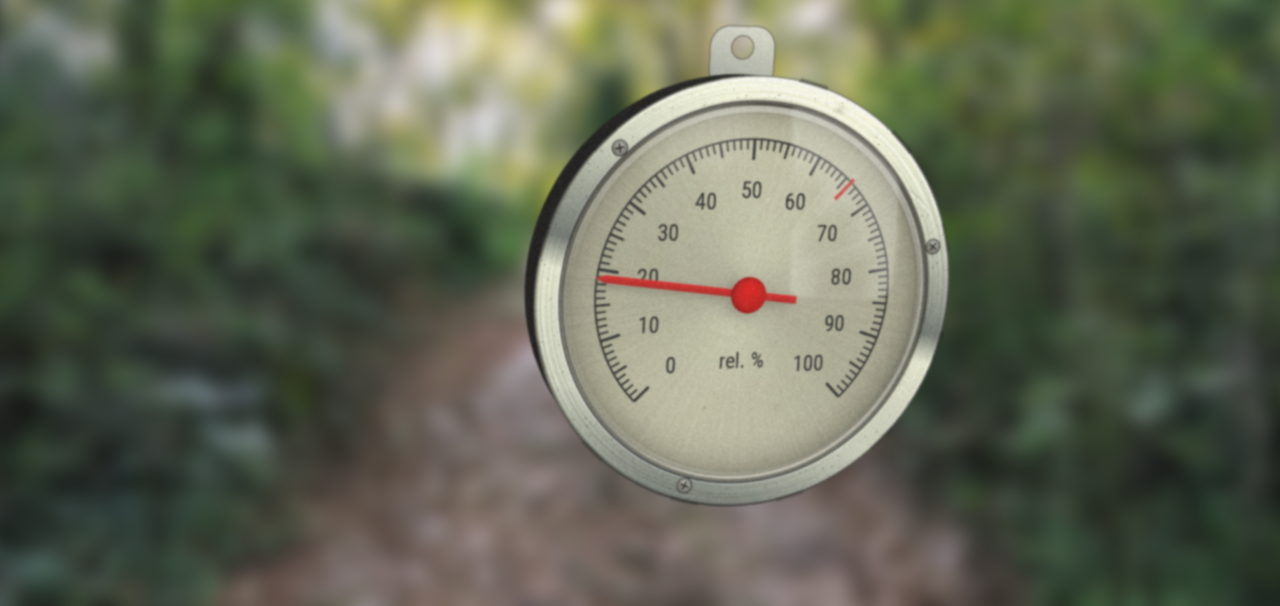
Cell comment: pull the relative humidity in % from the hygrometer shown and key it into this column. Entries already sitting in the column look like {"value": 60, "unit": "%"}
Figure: {"value": 19, "unit": "%"}
